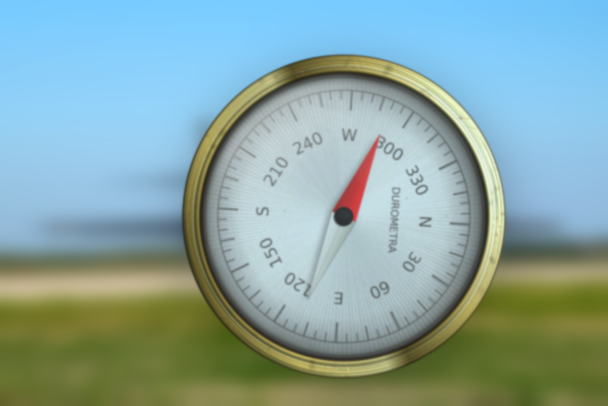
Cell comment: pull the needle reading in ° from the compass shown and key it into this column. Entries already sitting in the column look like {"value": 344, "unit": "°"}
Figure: {"value": 290, "unit": "°"}
